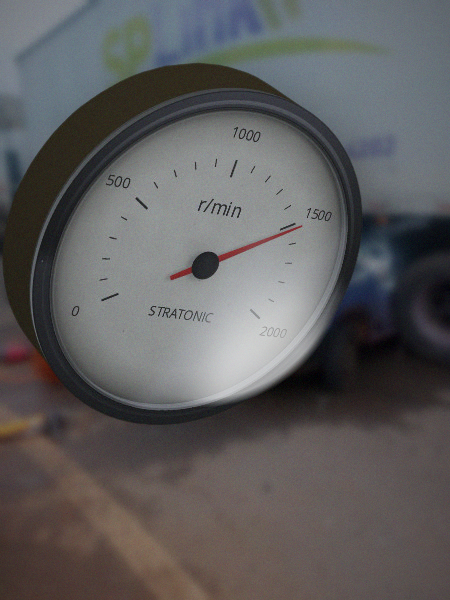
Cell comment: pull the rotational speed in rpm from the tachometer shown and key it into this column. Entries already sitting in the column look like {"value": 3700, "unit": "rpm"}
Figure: {"value": 1500, "unit": "rpm"}
